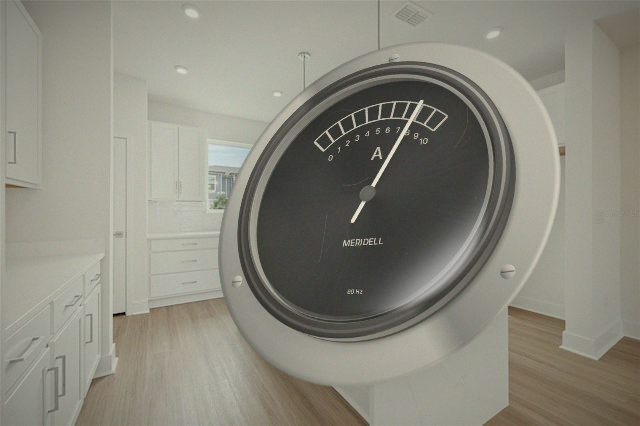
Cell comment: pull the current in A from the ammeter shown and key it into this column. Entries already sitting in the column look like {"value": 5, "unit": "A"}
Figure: {"value": 8, "unit": "A"}
